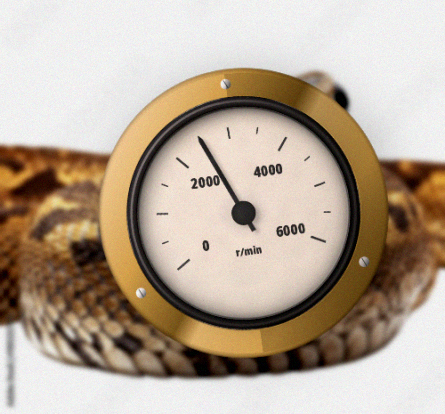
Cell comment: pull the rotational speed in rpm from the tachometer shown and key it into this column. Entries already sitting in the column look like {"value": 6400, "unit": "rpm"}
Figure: {"value": 2500, "unit": "rpm"}
